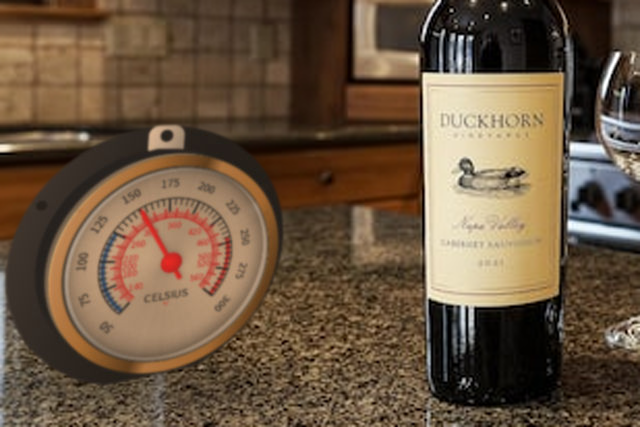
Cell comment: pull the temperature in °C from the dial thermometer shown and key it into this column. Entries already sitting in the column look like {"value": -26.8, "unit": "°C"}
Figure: {"value": 150, "unit": "°C"}
